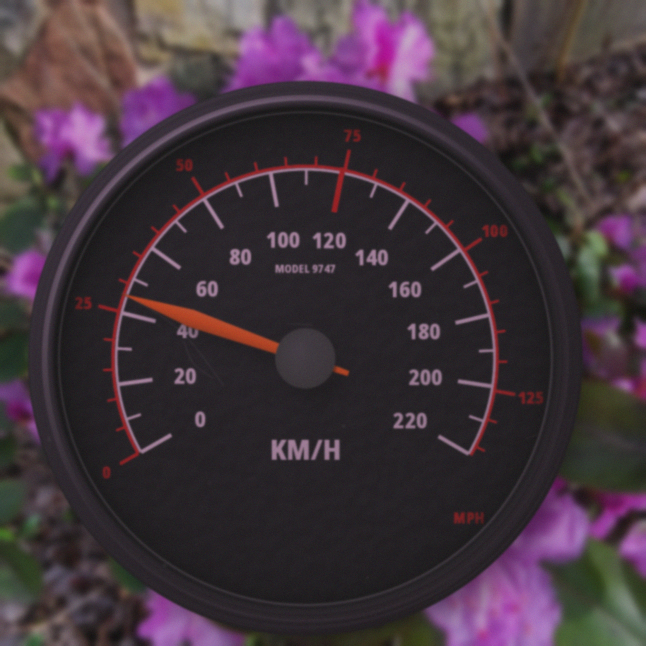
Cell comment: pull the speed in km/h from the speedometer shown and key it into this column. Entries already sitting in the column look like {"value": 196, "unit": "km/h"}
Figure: {"value": 45, "unit": "km/h"}
